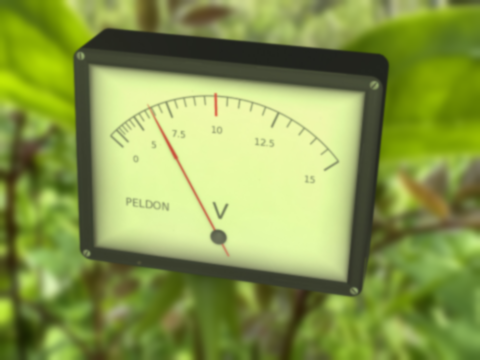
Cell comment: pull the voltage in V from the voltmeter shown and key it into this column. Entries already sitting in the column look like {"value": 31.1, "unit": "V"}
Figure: {"value": 6.5, "unit": "V"}
